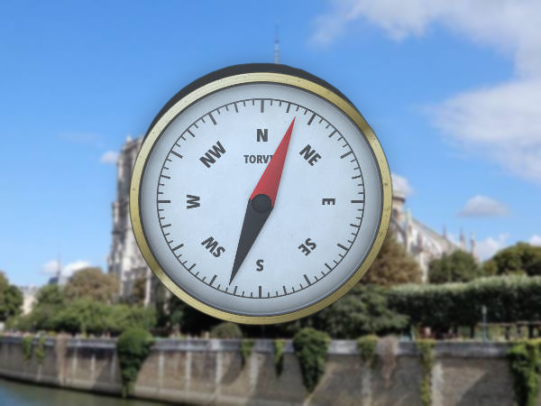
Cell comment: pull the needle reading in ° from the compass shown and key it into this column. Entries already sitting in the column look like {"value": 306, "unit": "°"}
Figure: {"value": 20, "unit": "°"}
